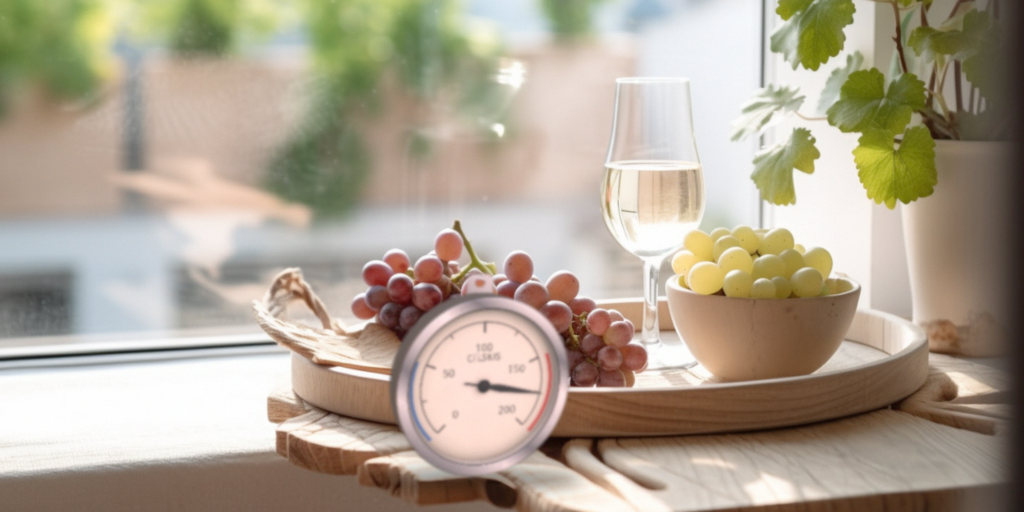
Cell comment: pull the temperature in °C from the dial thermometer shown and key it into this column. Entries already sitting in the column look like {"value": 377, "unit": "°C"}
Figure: {"value": 175, "unit": "°C"}
